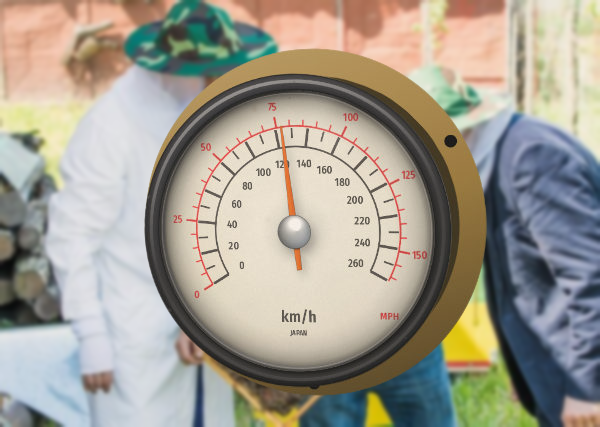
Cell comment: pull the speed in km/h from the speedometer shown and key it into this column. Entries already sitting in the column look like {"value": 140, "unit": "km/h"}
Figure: {"value": 125, "unit": "km/h"}
